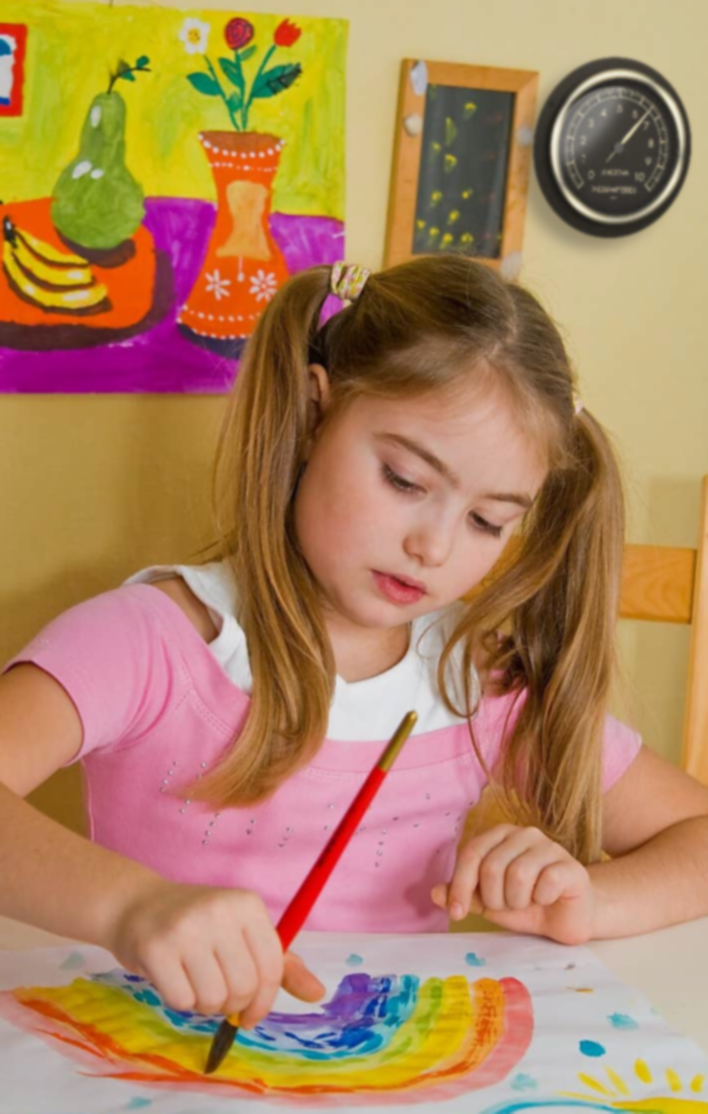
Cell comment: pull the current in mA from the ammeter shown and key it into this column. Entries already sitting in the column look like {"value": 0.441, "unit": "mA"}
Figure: {"value": 6.5, "unit": "mA"}
